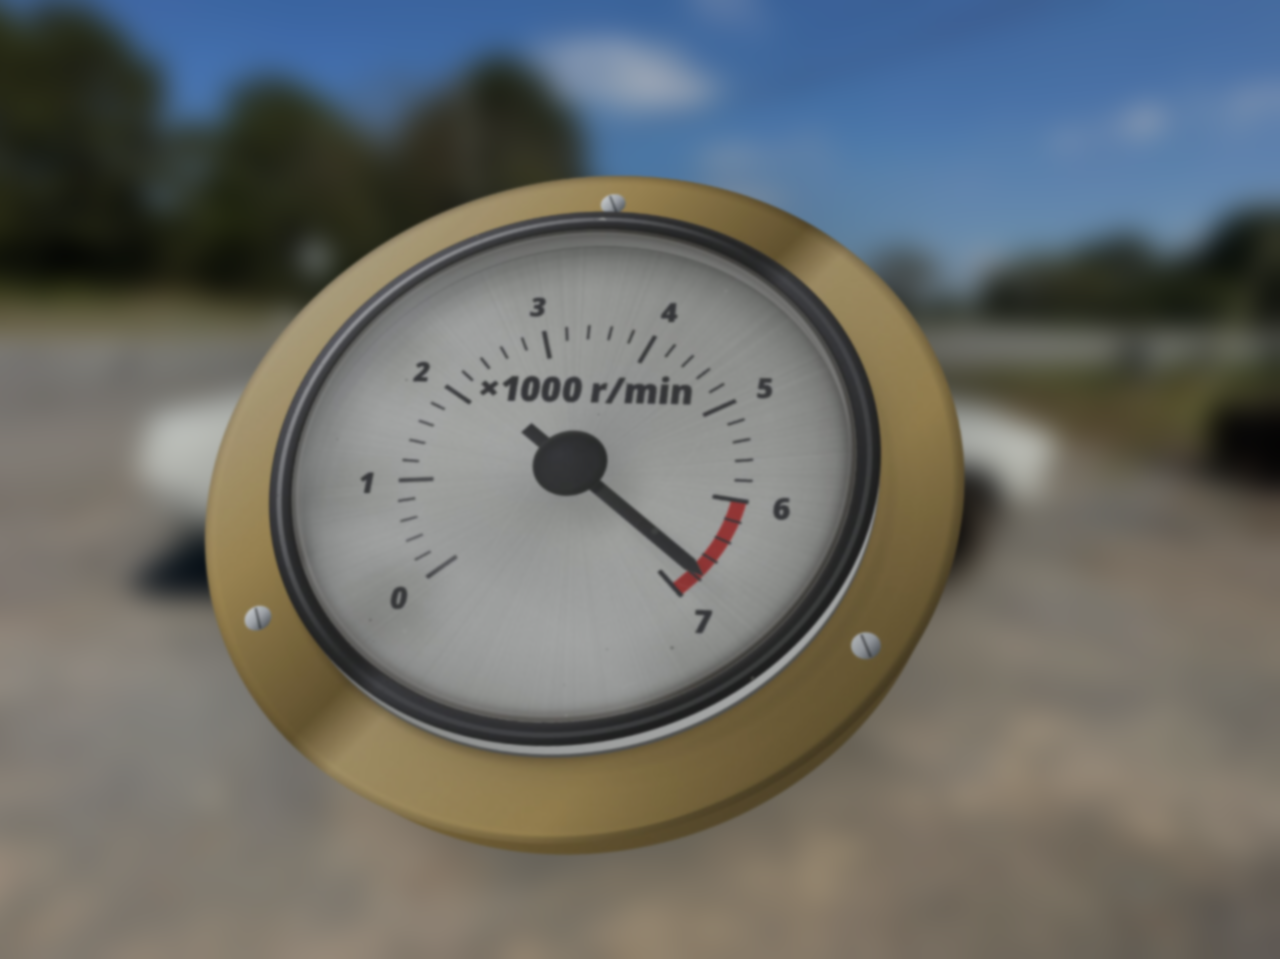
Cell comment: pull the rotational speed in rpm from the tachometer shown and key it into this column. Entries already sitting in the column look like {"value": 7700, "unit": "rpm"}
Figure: {"value": 6800, "unit": "rpm"}
